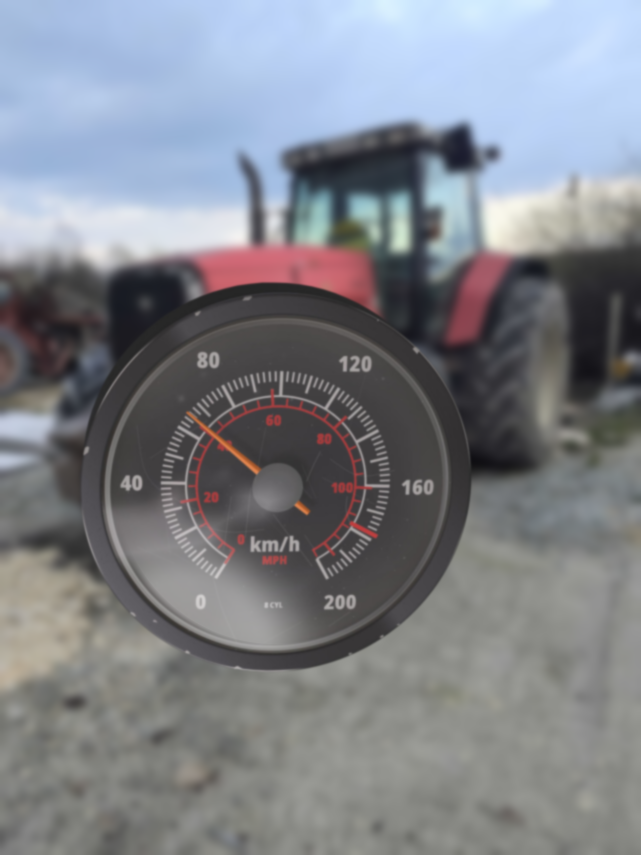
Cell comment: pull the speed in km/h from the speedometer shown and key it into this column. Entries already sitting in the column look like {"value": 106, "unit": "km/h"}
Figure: {"value": 66, "unit": "km/h"}
